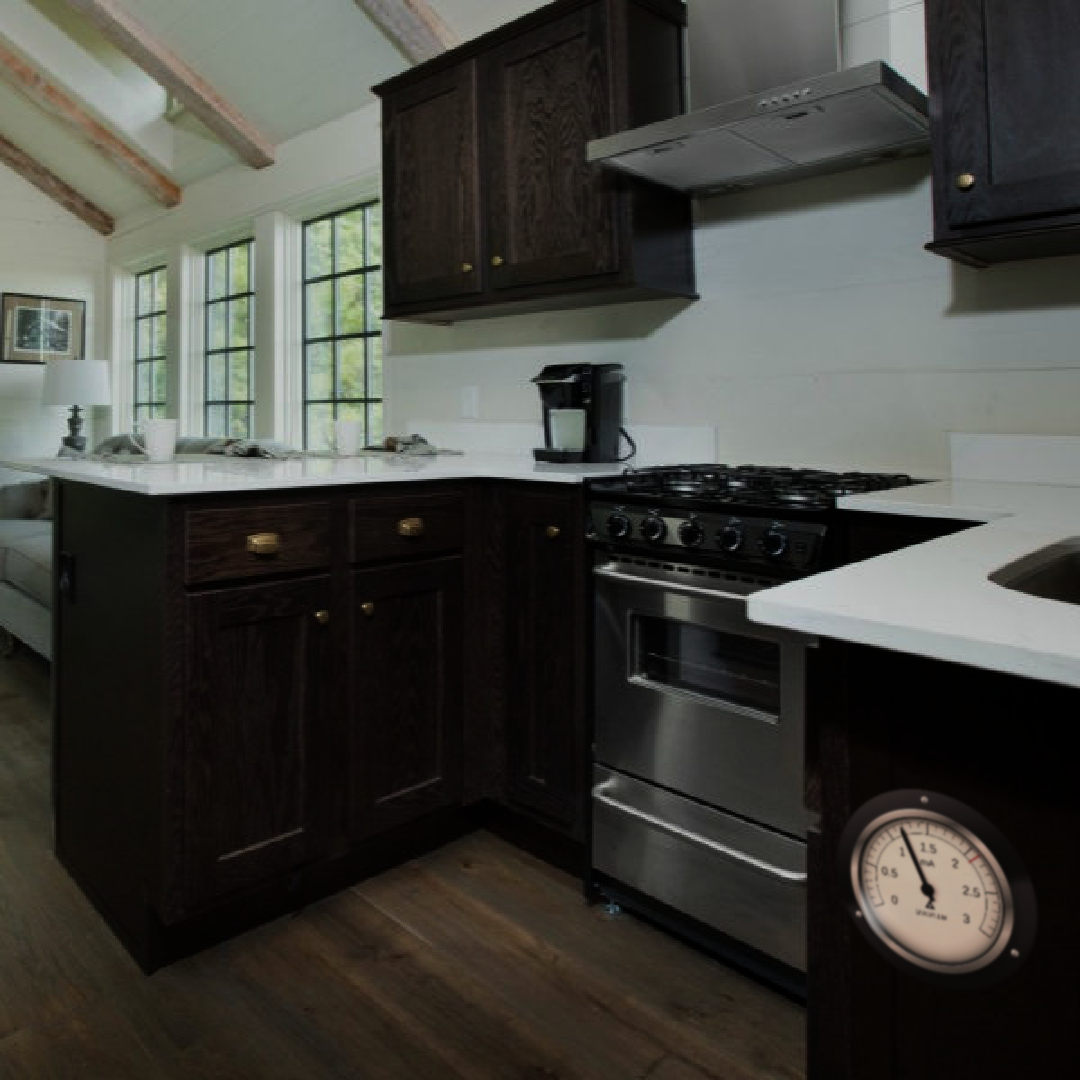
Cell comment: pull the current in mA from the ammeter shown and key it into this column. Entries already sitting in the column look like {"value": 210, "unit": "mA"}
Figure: {"value": 1.2, "unit": "mA"}
